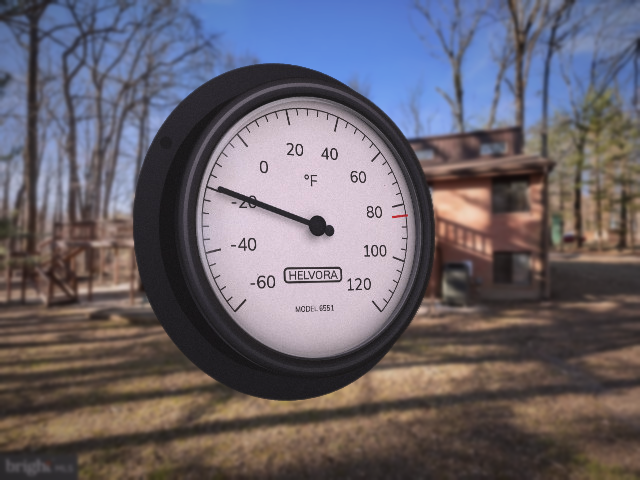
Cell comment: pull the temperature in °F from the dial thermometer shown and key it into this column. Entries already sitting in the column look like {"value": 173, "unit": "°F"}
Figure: {"value": -20, "unit": "°F"}
